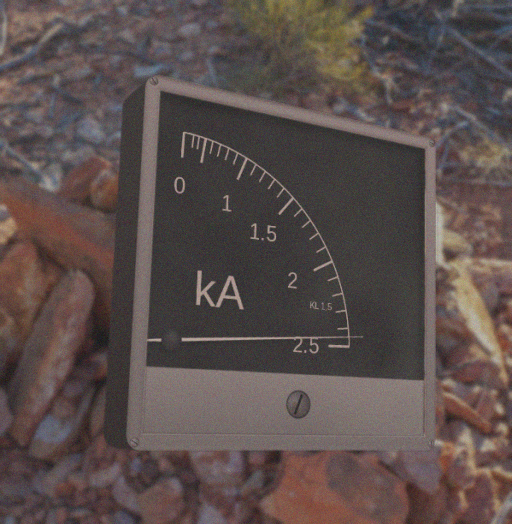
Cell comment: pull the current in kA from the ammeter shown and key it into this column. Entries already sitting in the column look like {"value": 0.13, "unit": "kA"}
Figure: {"value": 2.45, "unit": "kA"}
